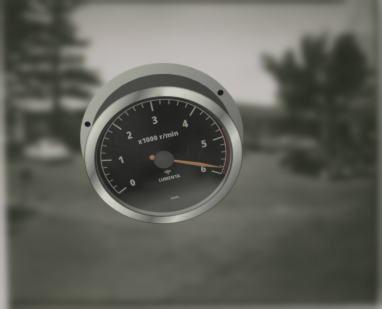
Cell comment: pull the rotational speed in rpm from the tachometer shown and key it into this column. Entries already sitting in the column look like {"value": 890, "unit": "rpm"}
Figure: {"value": 5800, "unit": "rpm"}
